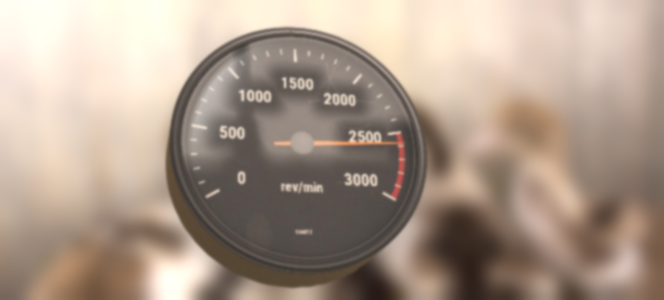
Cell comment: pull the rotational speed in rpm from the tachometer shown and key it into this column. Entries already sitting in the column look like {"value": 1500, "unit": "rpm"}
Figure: {"value": 2600, "unit": "rpm"}
